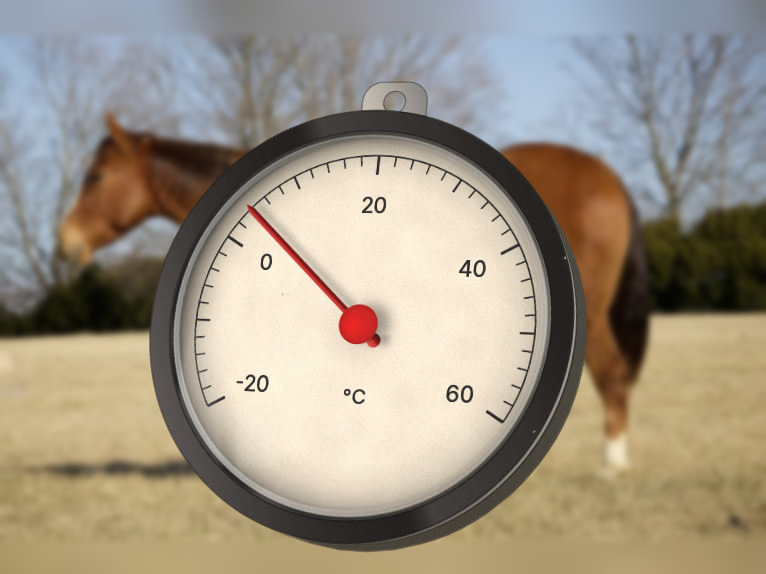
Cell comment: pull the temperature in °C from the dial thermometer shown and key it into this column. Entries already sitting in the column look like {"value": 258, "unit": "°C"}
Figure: {"value": 4, "unit": "°C"}
